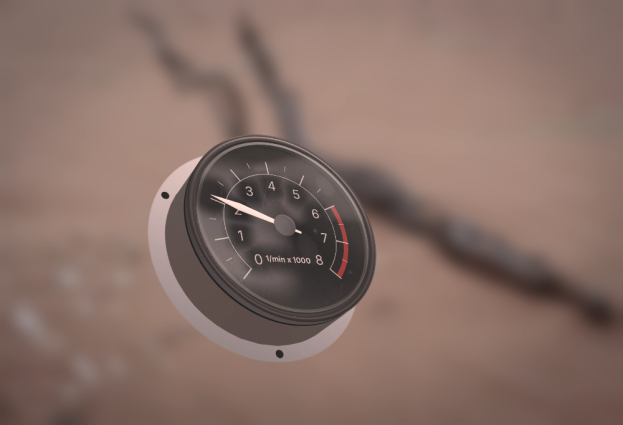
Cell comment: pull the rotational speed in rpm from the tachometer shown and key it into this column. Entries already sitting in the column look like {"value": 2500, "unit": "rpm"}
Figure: {"value": 2000, "unit": "rpm"}
